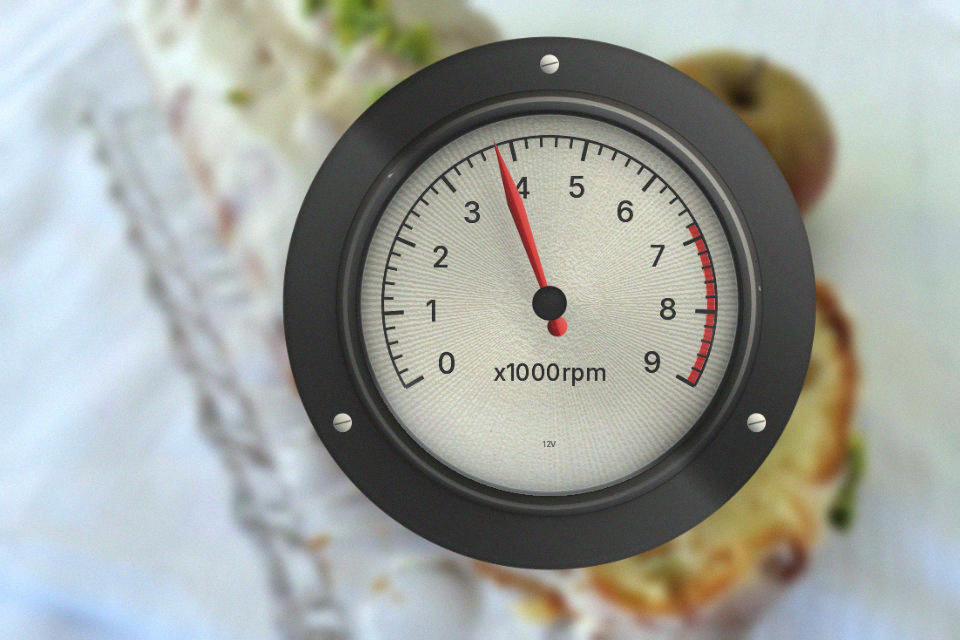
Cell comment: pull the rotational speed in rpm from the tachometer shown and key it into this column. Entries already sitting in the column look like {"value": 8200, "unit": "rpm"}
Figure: {"value": 3800, "unit": "rpm"}
